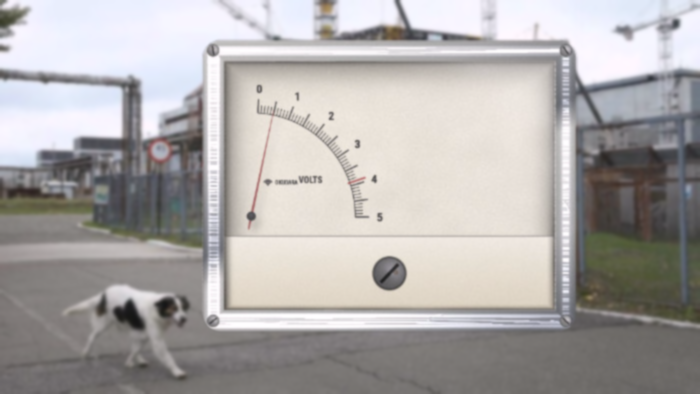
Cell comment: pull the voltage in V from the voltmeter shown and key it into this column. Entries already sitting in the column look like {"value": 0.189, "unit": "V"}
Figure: {"value": 0.5, "unit": "V"}
